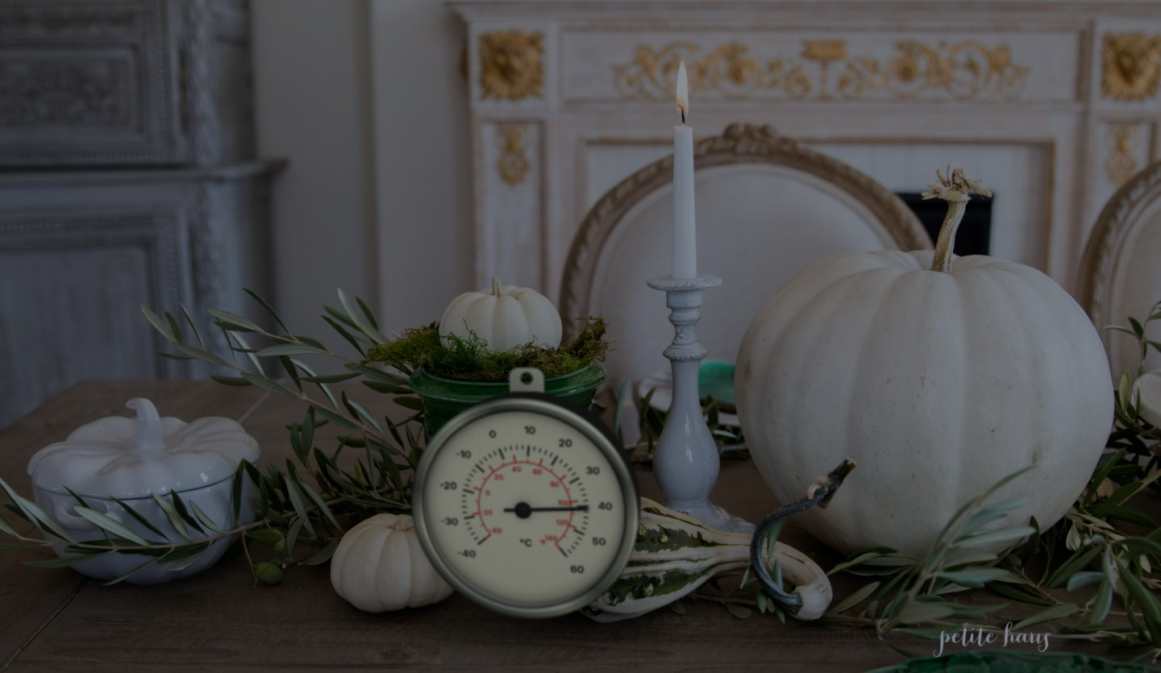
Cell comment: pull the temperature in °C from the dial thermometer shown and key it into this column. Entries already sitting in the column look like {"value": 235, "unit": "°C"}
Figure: {"value": 40, "unit": "°C"}
